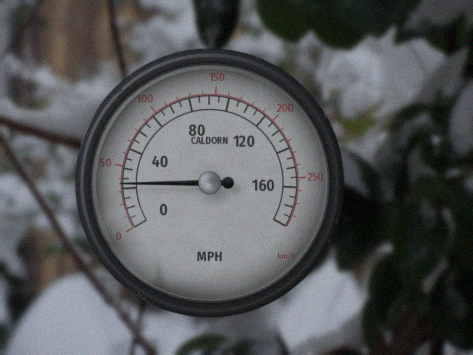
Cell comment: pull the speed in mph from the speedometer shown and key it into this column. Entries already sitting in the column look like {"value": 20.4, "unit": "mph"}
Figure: {"value": 22.5, "unit": "mph"}
